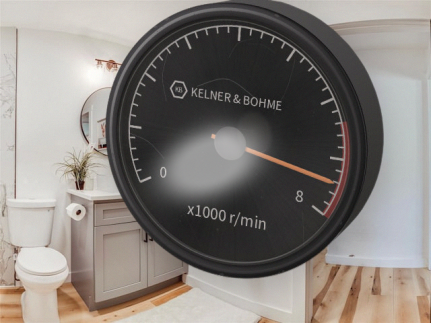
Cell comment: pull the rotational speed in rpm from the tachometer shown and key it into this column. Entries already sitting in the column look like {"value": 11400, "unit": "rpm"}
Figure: {"value": 7400, "unit": "rpm"}
